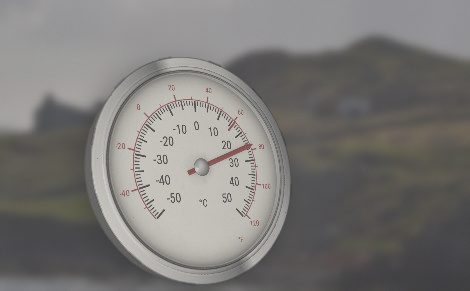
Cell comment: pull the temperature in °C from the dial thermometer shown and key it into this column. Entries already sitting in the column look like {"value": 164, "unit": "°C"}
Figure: {"value": 25, "unit": "°C"}
